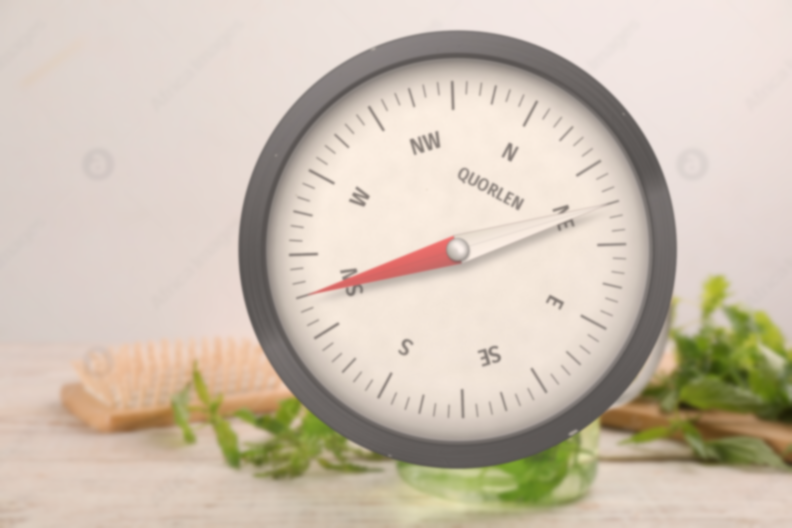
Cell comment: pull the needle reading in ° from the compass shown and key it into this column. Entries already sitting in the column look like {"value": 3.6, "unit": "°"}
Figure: {"value": 225, "unit": "°"}
